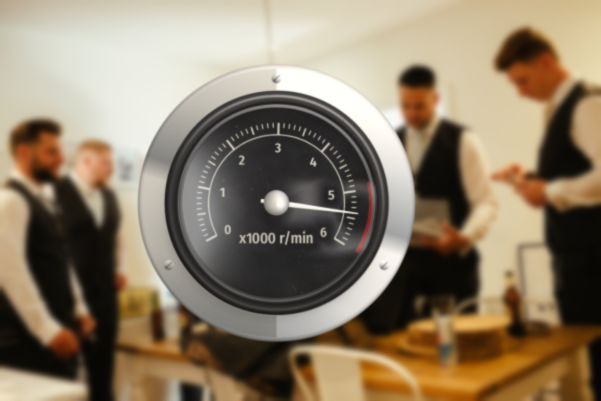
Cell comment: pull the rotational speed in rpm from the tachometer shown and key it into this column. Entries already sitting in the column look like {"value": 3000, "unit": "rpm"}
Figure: {"value": 5400, "unit": "rpm"}
